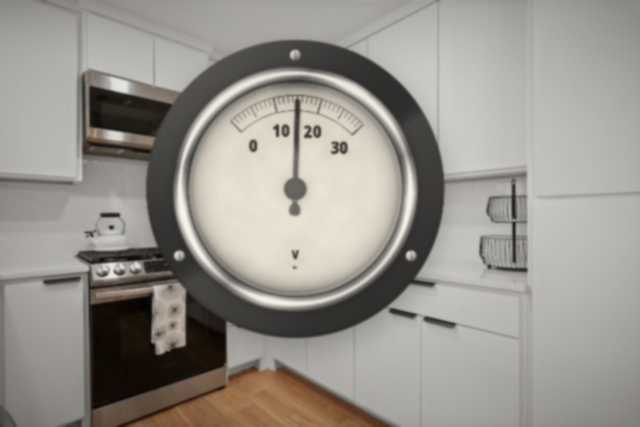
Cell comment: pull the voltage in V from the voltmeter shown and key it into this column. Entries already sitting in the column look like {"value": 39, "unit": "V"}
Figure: {"value": 15, "unit": "V"}
